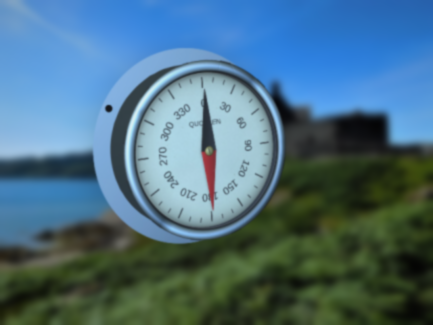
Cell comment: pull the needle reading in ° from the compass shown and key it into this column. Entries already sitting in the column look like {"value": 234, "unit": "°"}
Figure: {"value": 180, "unit": "°"}
